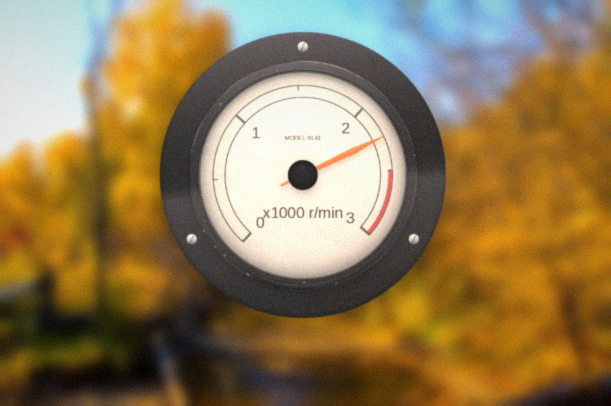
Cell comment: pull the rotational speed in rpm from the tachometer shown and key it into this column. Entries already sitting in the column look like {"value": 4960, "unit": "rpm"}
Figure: {"value": 2250, "unit": "rpm"}
